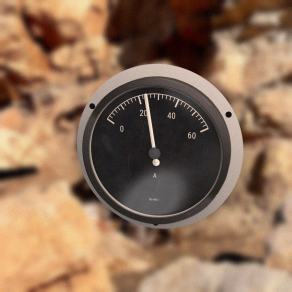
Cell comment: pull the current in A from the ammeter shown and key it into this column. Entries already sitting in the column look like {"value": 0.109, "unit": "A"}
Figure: {"value": 24, "unit": "A"}
